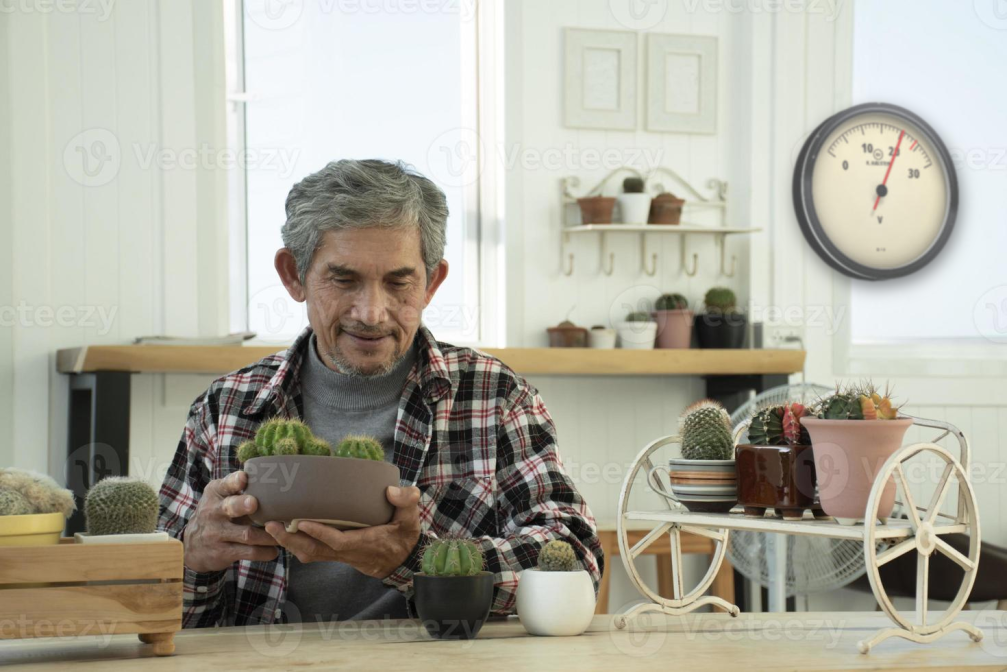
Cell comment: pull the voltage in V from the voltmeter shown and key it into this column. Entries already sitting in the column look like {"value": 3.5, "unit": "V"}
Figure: {"value": 20, "unit": "V"}
